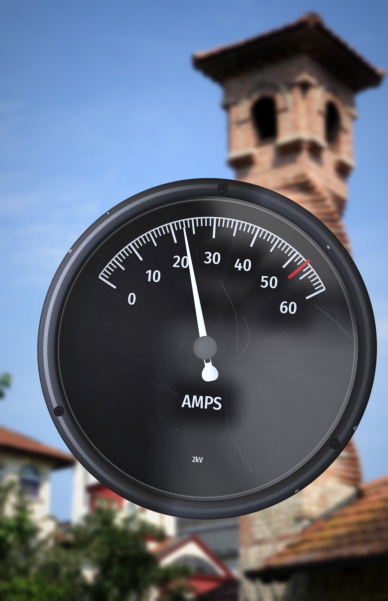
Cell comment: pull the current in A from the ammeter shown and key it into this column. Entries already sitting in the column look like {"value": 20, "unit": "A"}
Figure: {"value": 23, "unit": "A"}
